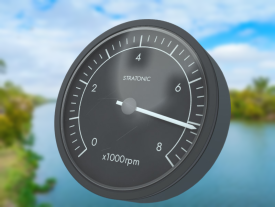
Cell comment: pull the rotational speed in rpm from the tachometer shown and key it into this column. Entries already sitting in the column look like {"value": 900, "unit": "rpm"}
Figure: {"value": 7100, "unit": "rpm"}
